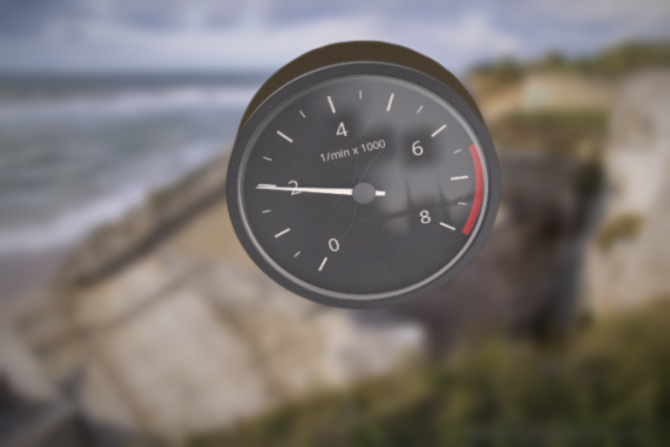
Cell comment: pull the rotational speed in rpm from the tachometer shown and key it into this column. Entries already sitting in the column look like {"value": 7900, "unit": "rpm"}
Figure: {"value": 2000, "unit": "rpm"}
